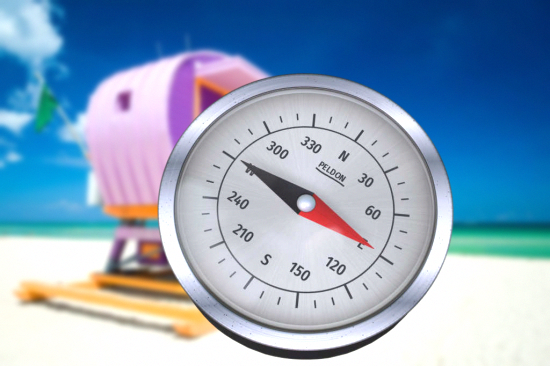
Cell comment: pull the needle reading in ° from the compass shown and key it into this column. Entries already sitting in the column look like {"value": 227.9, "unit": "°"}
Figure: {"value": 90, "unit": "°"}
